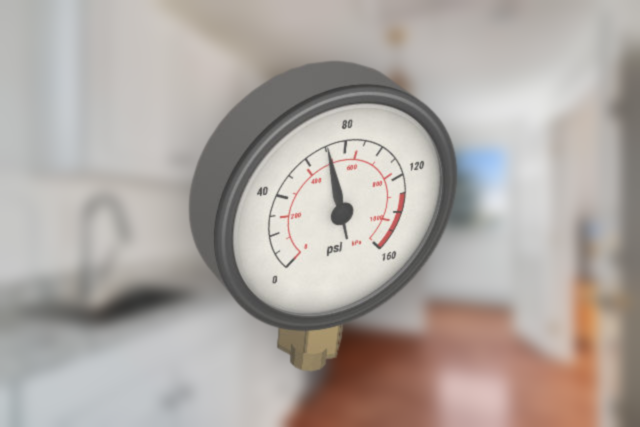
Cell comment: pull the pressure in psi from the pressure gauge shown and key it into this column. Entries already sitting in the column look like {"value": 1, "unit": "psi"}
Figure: {"value": 70, "unit": "psi"}
